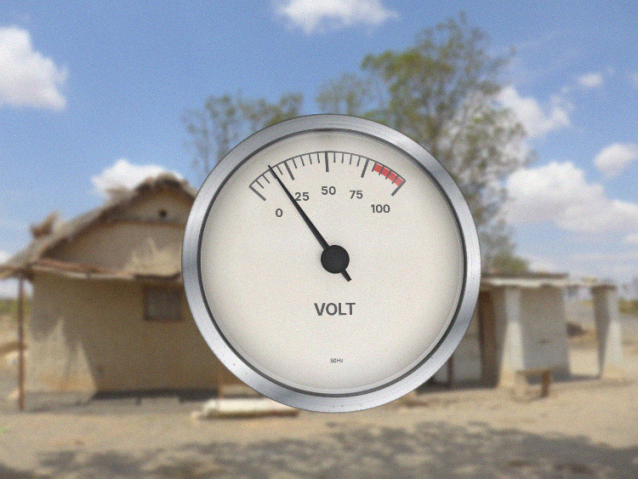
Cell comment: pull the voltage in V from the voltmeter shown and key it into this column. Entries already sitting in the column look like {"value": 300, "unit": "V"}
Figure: {"value": 15, "unit": "V"}
